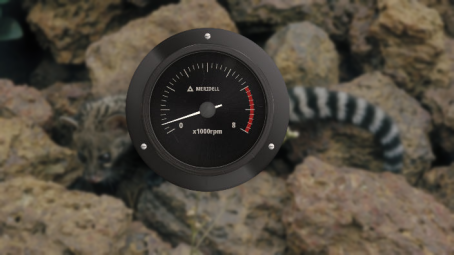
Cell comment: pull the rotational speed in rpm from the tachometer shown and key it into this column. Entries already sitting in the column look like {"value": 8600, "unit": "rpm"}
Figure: {"value": 400, "unit": "rpm"}
